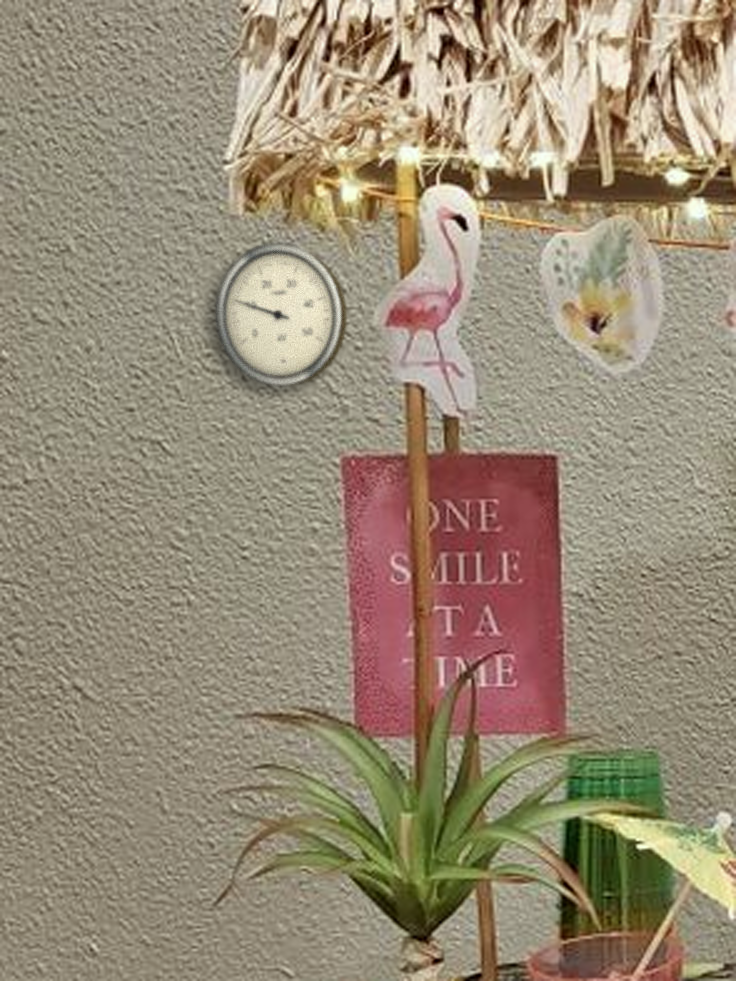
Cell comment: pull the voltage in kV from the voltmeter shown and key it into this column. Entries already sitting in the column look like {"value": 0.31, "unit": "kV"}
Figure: {"value": 10, "unit": "kV"}
